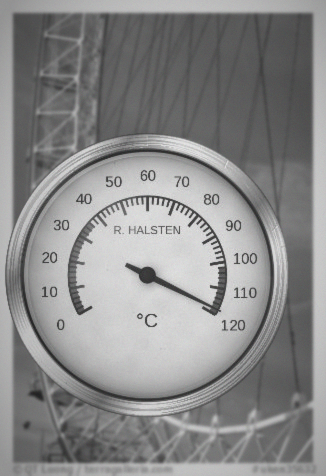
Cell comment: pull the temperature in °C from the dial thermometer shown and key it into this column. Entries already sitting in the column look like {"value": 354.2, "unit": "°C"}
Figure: {"value": 118, "unit": "°C"}
